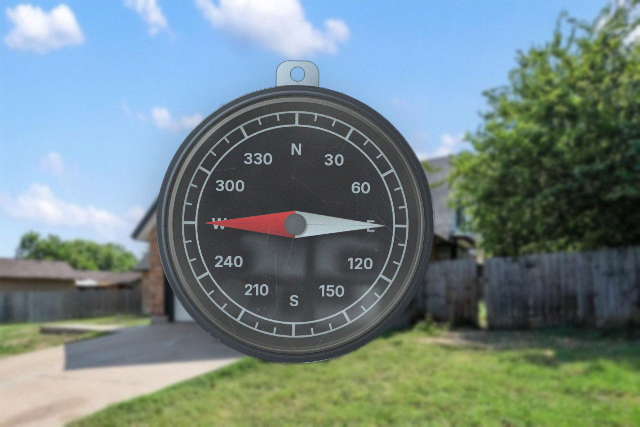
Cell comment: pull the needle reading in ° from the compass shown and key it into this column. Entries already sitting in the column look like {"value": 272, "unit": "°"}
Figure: {"value": 270, "unit": "°"}
